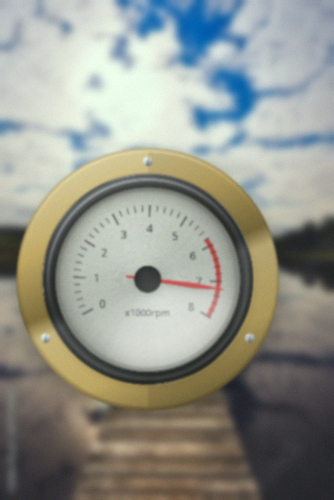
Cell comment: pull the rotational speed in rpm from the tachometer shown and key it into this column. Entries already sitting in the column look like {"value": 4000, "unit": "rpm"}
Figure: {"value": 7200, "unit": "rpm"}
